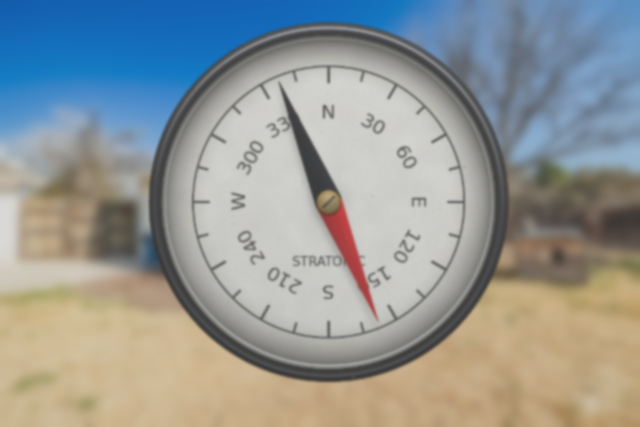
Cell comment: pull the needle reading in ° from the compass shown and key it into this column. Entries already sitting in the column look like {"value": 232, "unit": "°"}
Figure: {"value": 157.5, "unit": "°"}
